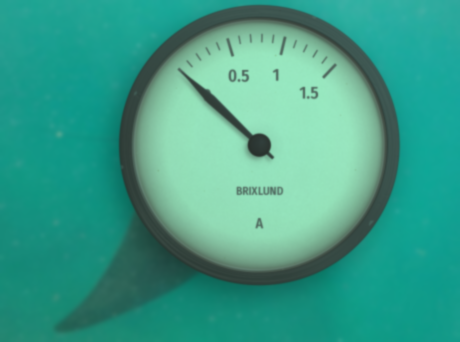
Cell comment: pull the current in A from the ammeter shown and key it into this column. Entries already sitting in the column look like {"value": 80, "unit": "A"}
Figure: {"value": 0, "unit": "A"}
